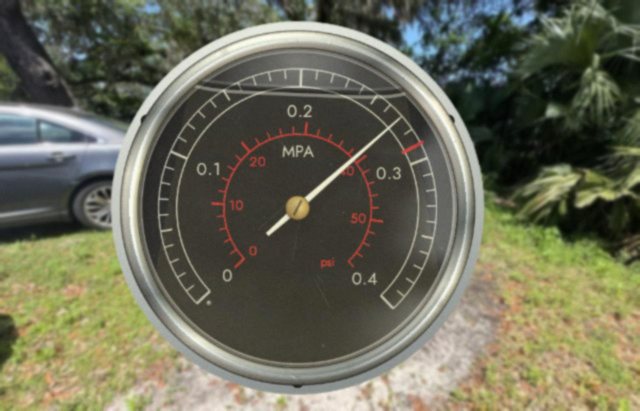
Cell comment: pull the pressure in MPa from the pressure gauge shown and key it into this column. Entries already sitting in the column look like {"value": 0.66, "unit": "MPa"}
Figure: {"value": 0.27, "unit": "MPa"}
